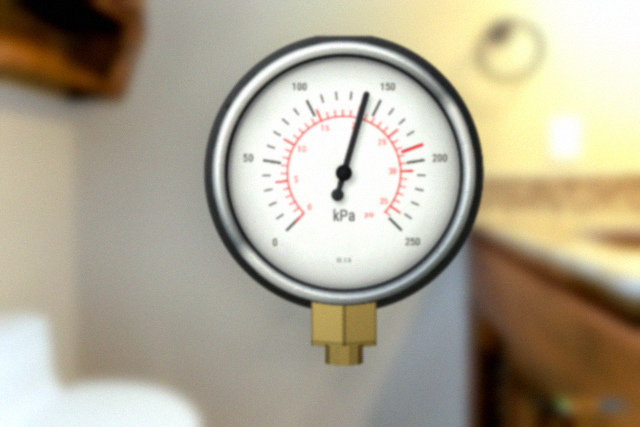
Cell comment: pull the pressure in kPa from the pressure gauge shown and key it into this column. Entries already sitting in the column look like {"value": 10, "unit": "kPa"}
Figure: {"value": 140, "unit": "kPa"}
